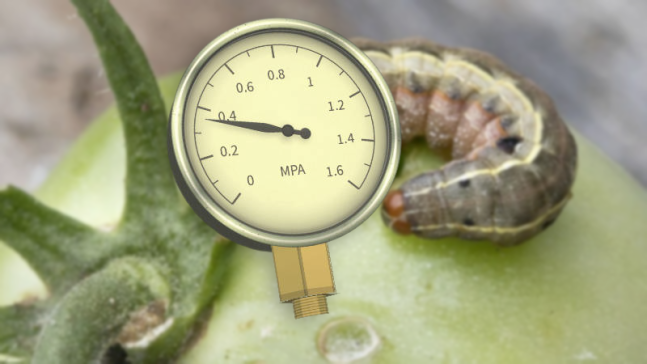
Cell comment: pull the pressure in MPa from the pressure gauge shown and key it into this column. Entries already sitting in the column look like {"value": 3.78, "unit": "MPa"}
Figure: {"value": 0.35, "unit": "MPa"}
